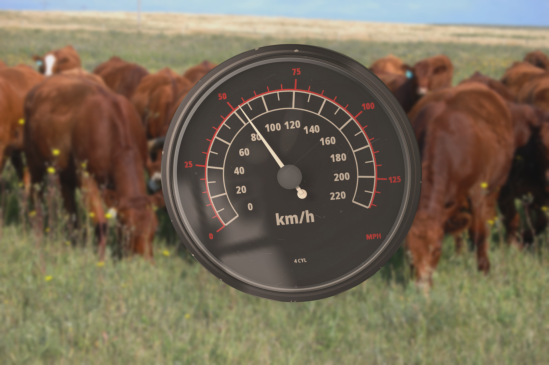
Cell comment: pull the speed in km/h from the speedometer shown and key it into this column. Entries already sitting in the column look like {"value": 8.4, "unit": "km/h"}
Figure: {"value": 85, "unit": "km/h"}
